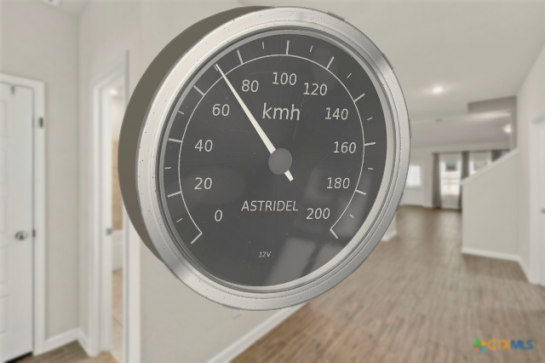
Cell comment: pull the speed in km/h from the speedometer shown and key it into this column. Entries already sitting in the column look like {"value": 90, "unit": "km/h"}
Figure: {"value": 70, "unit": "km/h"}
